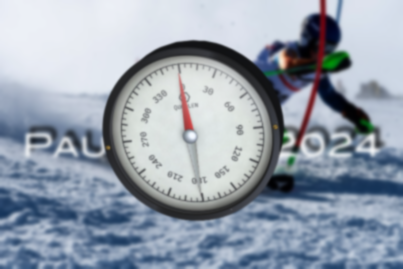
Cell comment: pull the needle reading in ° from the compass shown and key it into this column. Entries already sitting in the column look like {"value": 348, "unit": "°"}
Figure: {"value": 0, "unit": "°"}
